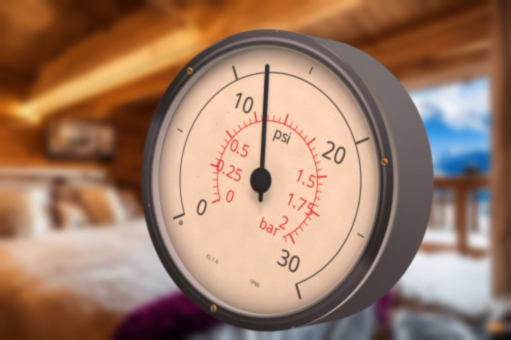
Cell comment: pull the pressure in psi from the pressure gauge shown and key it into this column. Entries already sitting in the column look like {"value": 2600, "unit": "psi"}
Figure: {"value": 12.5, "unit": "psi"}
